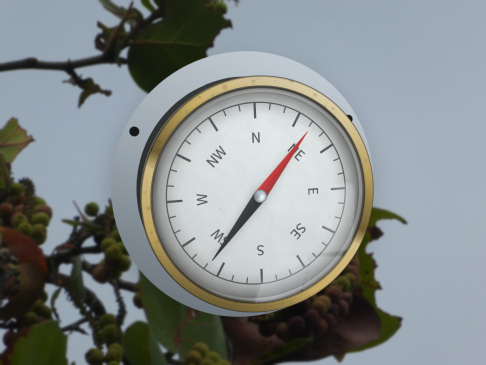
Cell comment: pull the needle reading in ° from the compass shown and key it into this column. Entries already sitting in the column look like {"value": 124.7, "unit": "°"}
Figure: {"value": 40, "unit": "°"}
